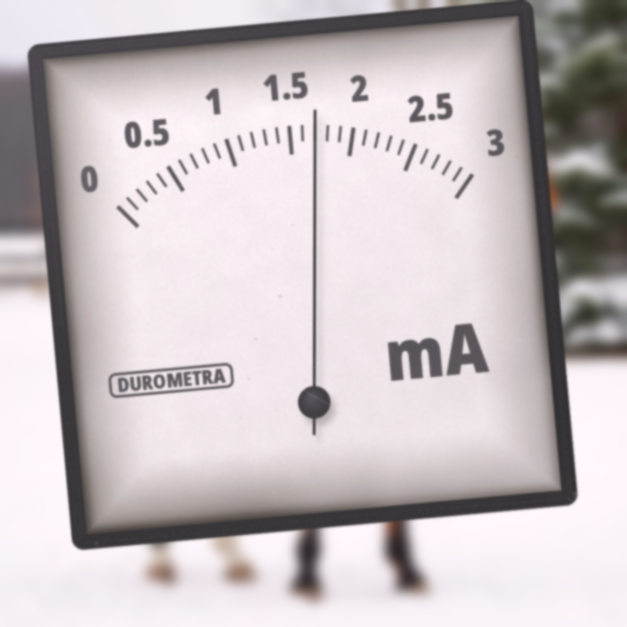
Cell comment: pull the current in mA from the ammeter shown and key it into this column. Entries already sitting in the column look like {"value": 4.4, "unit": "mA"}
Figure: {"value": 1.7, "unit": "mA"}
